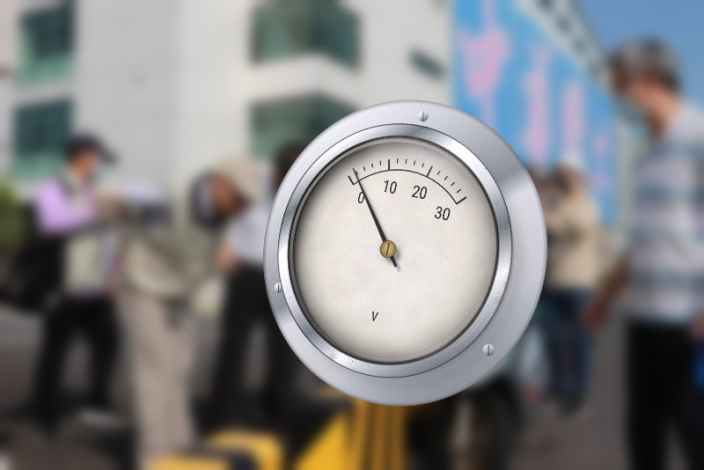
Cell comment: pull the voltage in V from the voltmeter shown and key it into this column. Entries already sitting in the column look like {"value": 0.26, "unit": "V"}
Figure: {"value": 2, "unit": "V"}
